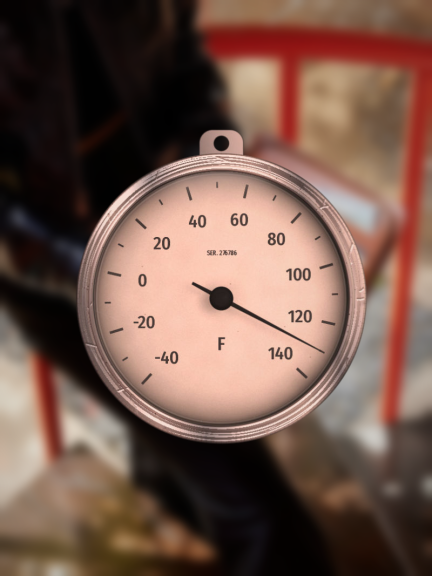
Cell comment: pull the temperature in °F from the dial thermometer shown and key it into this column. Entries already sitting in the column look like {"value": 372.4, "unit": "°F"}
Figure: {"value": 130, "unit": "°F"}
